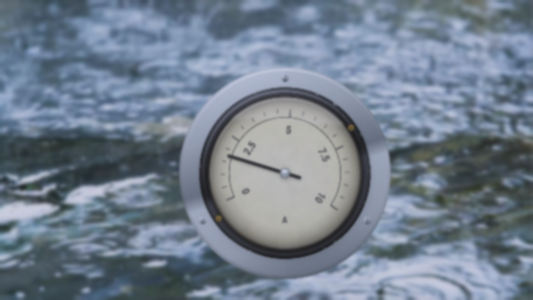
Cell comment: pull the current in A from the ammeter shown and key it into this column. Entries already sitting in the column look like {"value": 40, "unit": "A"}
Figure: {"value": 1.75, "unit": "A"}
